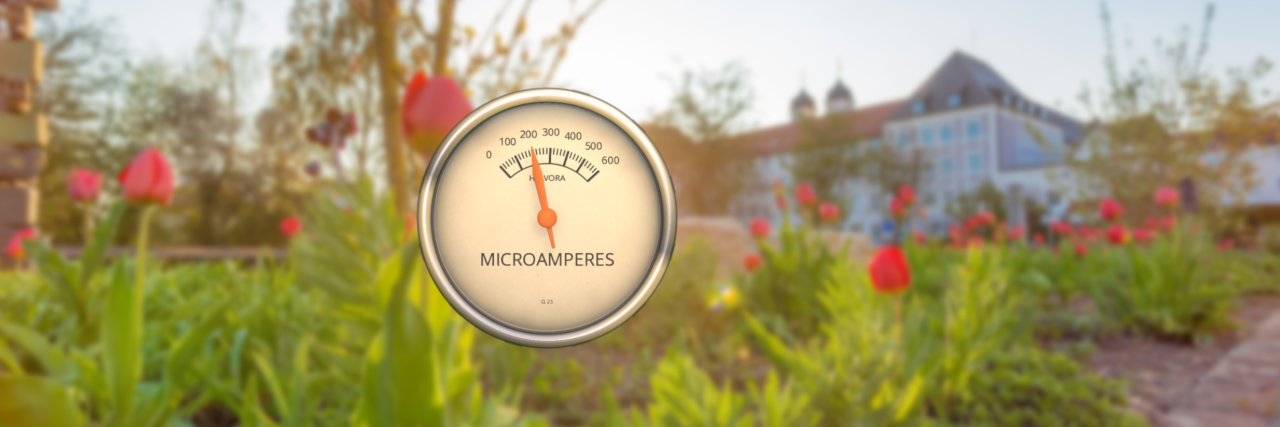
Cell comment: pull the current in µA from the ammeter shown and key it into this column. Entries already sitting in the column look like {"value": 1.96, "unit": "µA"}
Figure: {"value": 200, "unit": "µA"}
